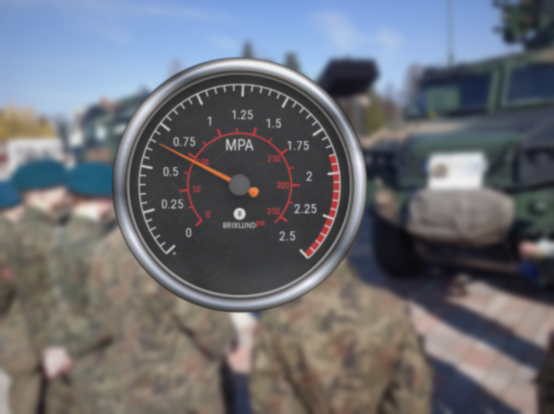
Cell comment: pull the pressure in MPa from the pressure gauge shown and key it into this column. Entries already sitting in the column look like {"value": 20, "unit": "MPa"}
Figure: {"value": 0.65, "unit": "MPa"}
